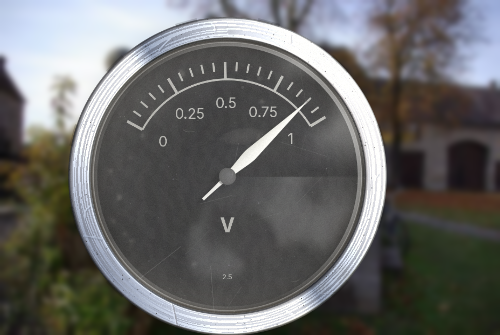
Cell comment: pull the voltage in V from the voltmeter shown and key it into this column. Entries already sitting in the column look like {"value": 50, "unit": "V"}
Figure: {"value": 0.9, "unit": "V"}
